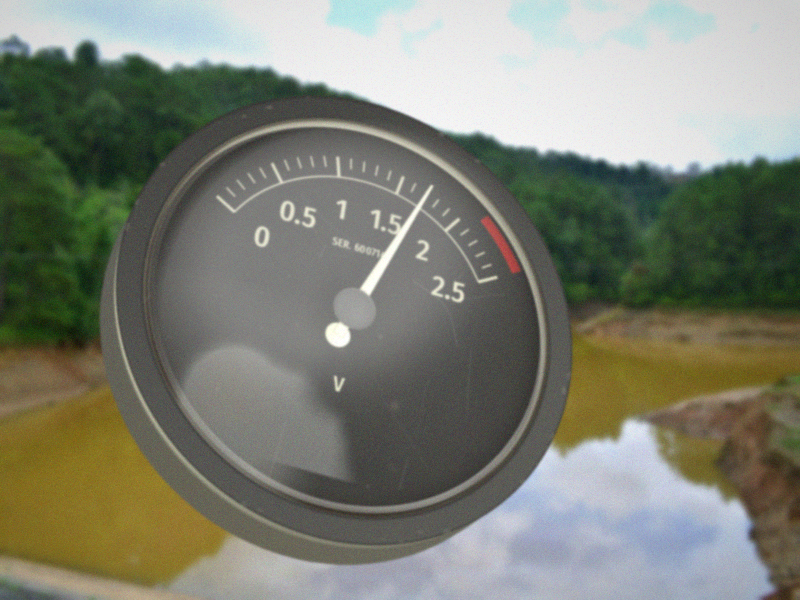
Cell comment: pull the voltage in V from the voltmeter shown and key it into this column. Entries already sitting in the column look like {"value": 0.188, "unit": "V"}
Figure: {"value": 1.7, "unit": "V"}
